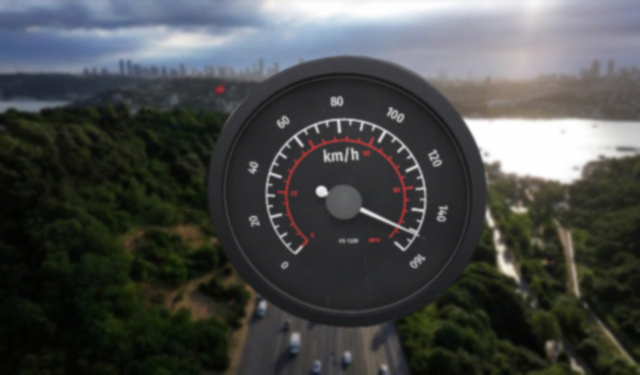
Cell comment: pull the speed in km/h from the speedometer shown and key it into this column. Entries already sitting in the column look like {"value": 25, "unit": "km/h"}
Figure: {"value": 150, "unit": "km/h"}
